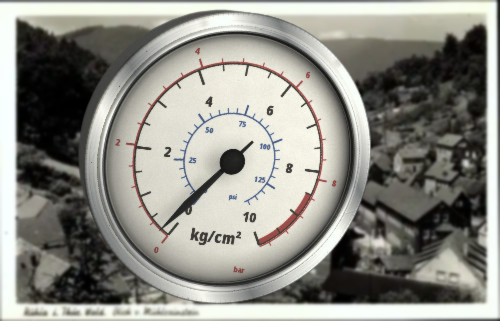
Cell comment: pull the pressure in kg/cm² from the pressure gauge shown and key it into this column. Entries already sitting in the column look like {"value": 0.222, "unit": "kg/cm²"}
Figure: {"value": 0.25, "unit": "kg/cm²"}
